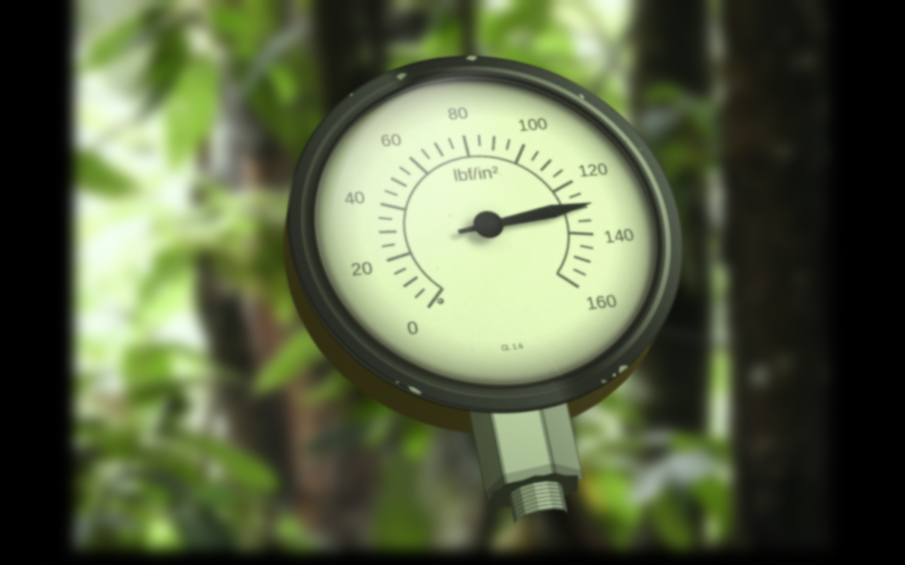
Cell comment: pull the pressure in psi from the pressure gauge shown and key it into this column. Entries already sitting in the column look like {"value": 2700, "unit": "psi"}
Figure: {"value": 130, "unit": "psi"}
